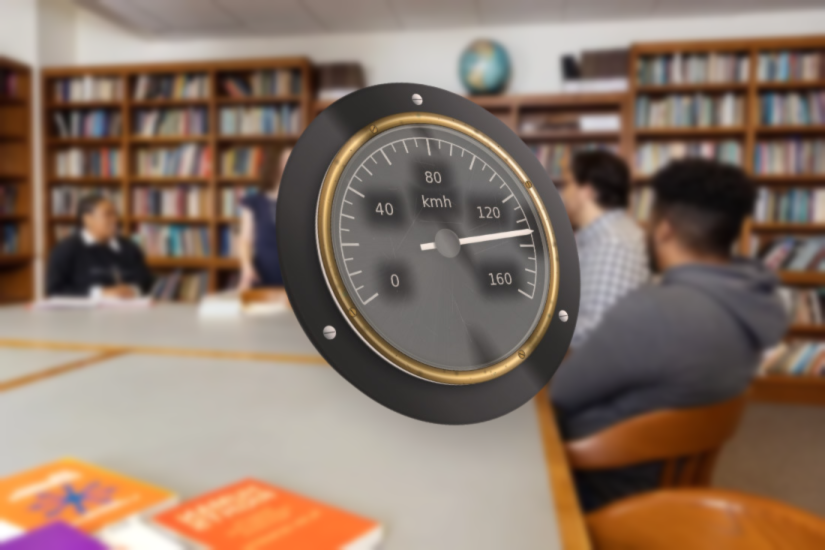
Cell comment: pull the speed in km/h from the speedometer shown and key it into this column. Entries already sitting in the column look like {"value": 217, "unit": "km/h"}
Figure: {"value": 135, "unit": "km/h"}
